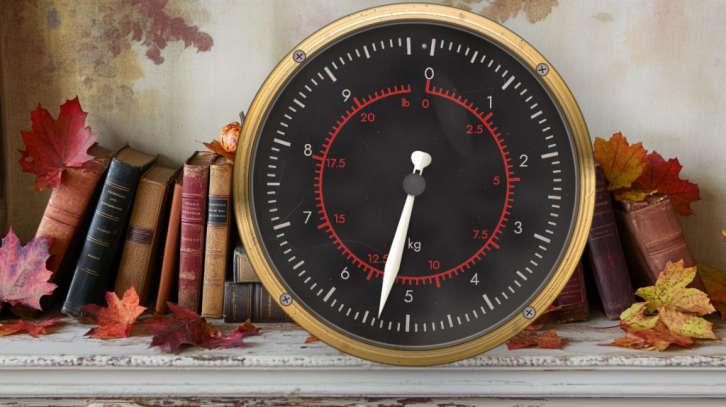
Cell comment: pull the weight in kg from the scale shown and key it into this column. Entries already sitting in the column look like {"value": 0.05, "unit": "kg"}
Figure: {"value": 5.35, "unit": "kg"}
